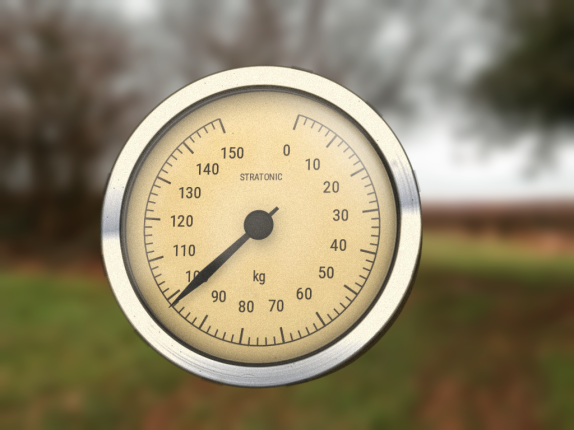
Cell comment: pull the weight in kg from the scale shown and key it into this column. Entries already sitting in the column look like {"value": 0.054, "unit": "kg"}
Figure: {"value": 98, "unit": "kg"}
